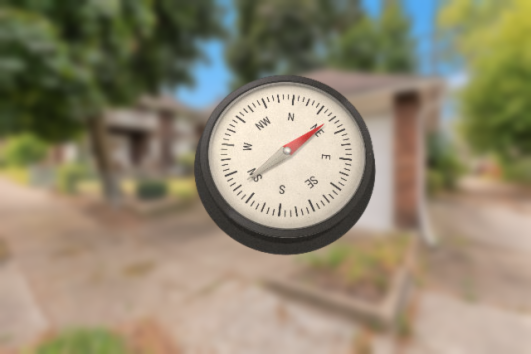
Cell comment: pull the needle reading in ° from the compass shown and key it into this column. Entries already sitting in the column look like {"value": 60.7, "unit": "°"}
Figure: {"value": 45, "unit": "°"}
